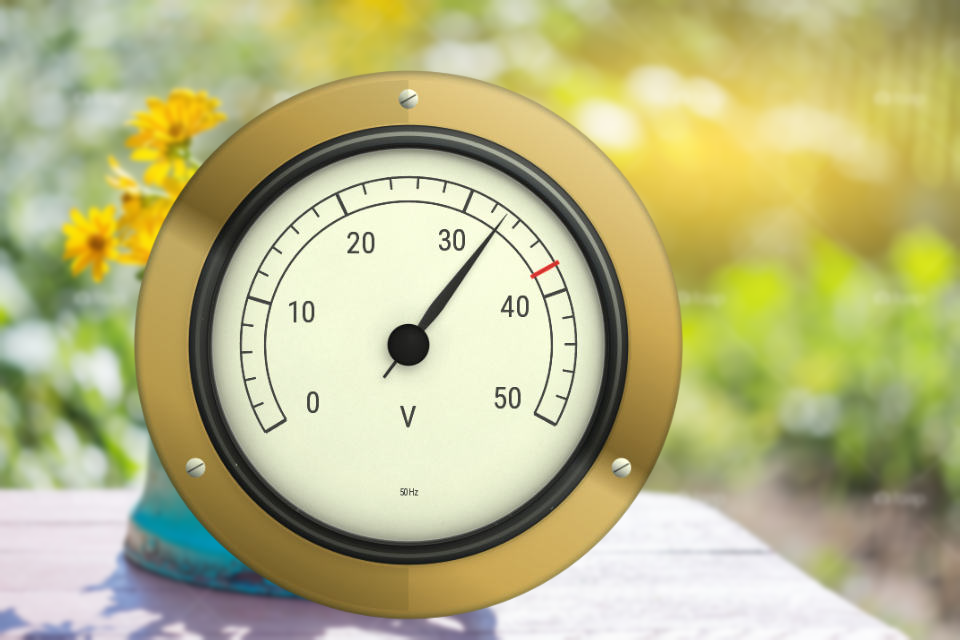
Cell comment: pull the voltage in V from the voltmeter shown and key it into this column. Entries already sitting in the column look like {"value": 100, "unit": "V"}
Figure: {"value": 33, "unit": "V"}
